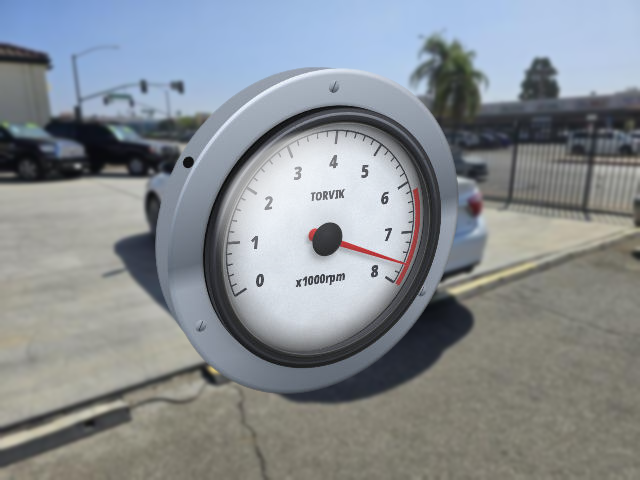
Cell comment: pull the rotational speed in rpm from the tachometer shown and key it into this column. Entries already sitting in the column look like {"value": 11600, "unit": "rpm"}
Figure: {"value": 7600, "unit": "rpm"}
